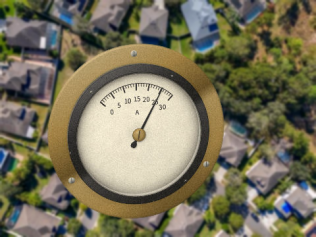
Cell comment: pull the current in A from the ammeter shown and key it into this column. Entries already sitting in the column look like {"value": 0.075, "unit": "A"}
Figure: {"value": 25, "unit": "A"}
